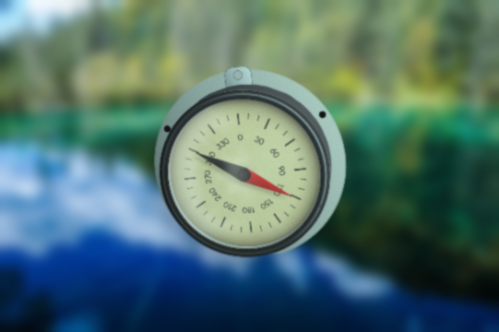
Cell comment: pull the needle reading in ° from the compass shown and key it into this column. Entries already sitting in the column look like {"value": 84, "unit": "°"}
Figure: {"value": 120, "unit": "°"}
